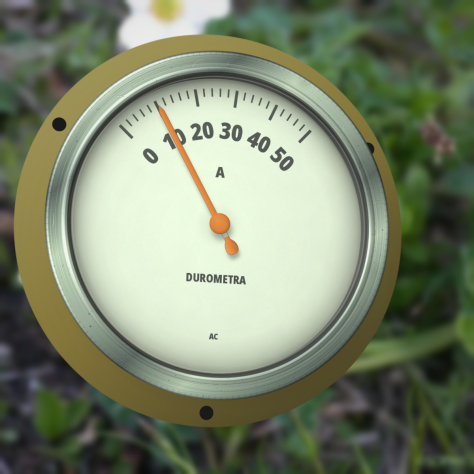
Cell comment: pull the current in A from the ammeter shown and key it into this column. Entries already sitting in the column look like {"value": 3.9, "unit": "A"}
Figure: {"value": 10, "unit": "A"}
